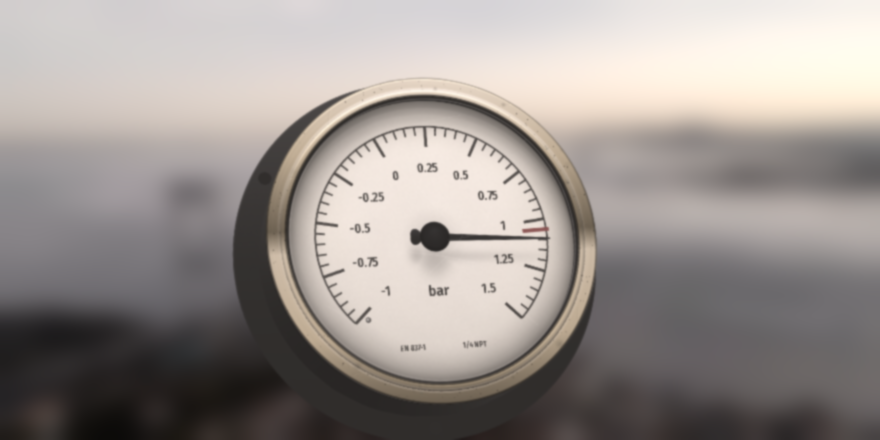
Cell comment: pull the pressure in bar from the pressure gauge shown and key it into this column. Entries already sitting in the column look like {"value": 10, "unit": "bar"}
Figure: {"value": 1.1, "unit": "bar"}
